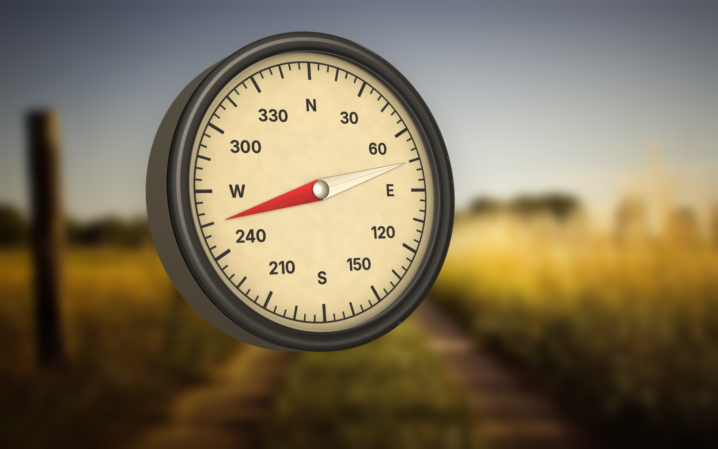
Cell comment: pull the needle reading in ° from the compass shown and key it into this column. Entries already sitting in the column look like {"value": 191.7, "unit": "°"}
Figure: {"value": 255, "unit": "°"}
